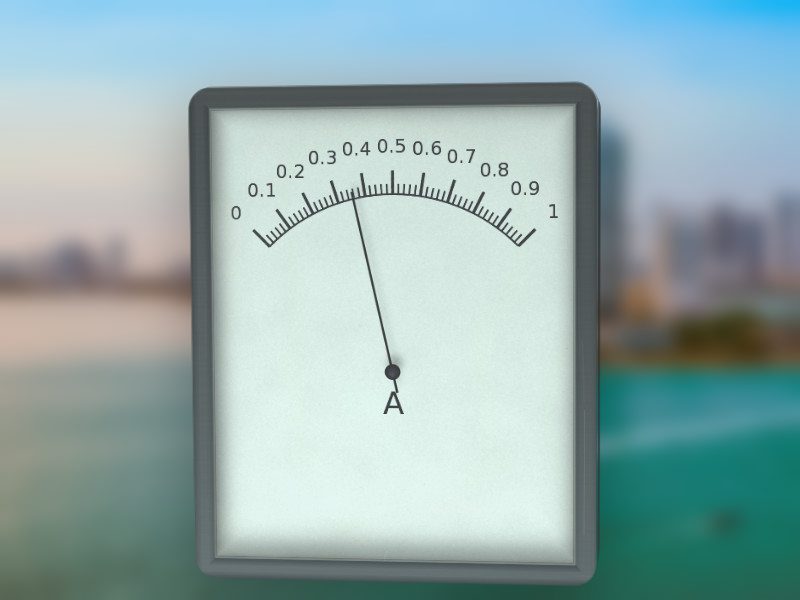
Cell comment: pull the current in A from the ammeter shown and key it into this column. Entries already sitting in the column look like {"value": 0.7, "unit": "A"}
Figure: {"value": 0.36, "unit": "A"}
